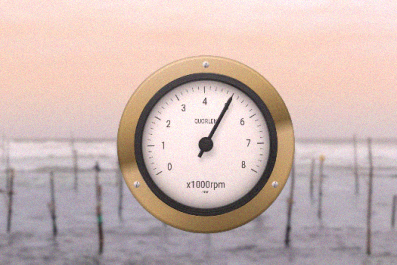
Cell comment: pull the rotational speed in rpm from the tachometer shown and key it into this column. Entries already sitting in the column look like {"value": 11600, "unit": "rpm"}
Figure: {"value": 5000, "unit": "rpm"}
